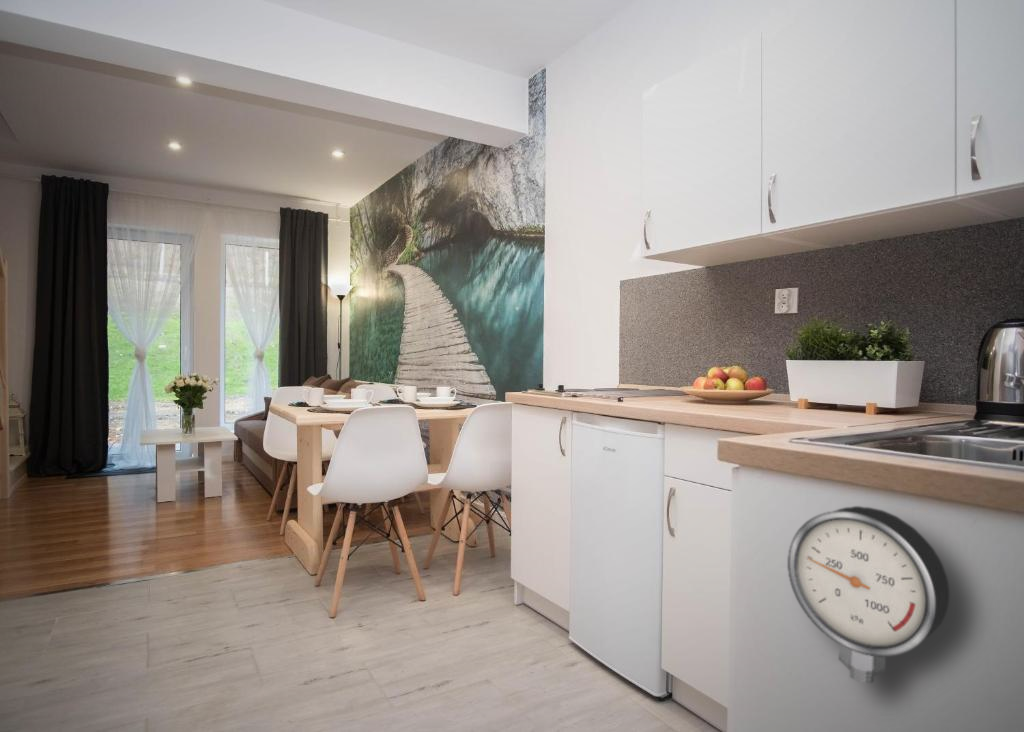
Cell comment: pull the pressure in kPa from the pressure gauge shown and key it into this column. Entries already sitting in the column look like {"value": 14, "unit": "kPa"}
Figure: {"value": 200, "unit": "kPa"}
